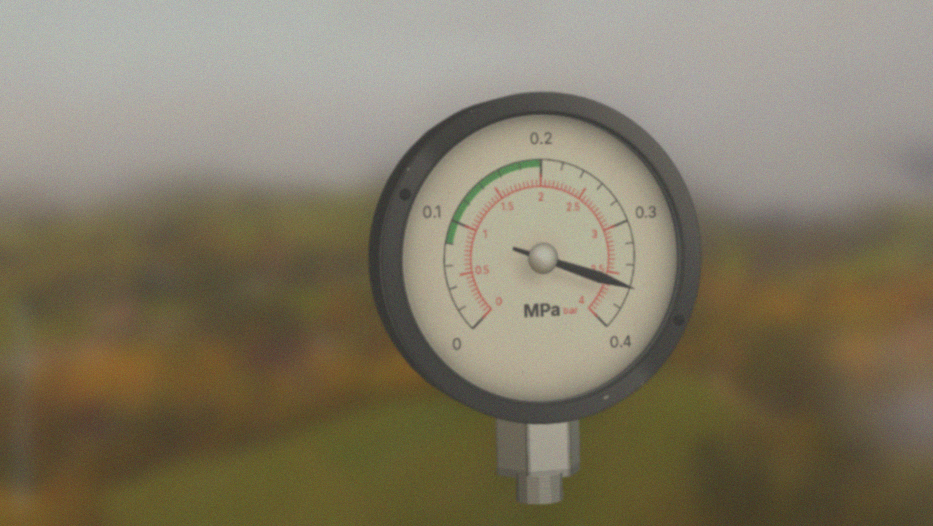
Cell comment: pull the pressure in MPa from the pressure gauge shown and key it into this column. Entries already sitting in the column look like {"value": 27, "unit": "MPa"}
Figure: {"value": 0.36, "unit": "MPa"}
